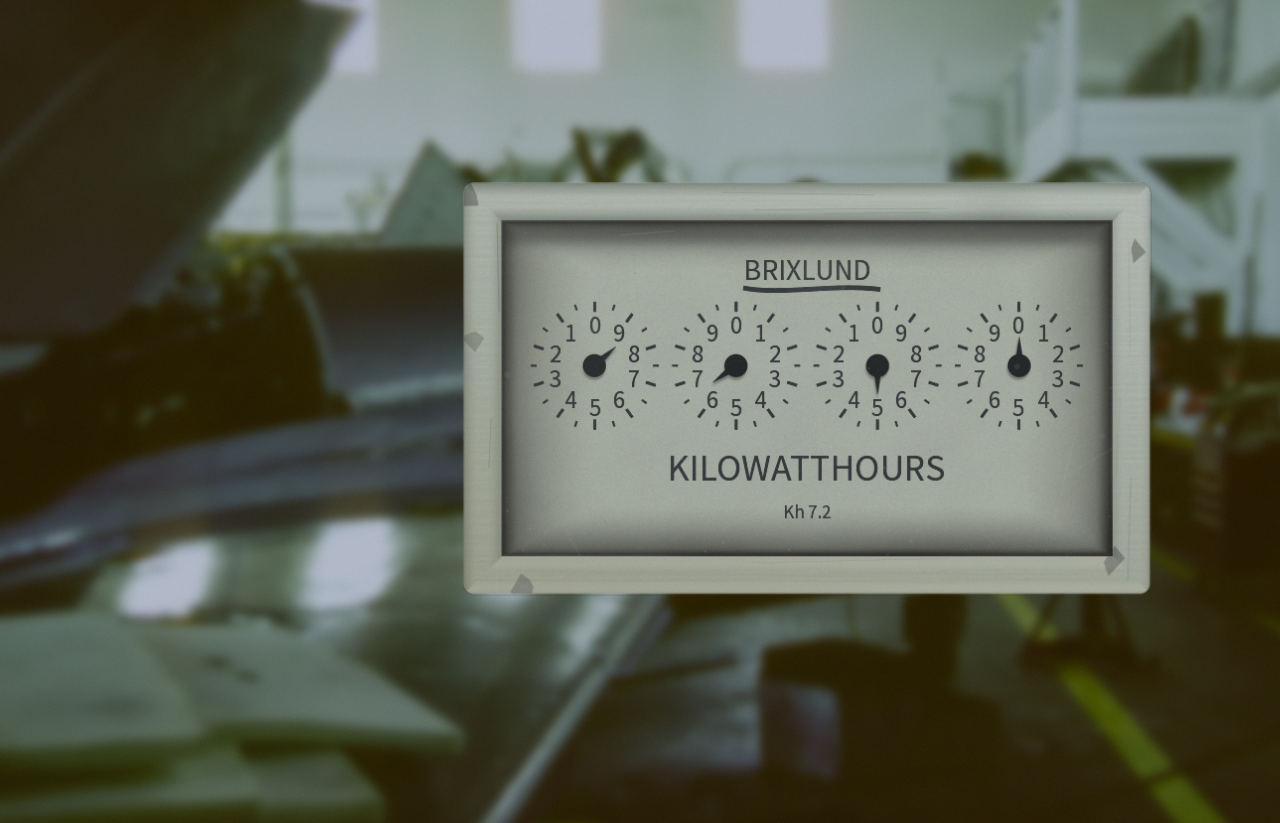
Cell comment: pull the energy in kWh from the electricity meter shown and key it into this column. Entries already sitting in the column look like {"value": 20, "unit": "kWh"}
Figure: {"value": 8650, "unit": "kWh"}
